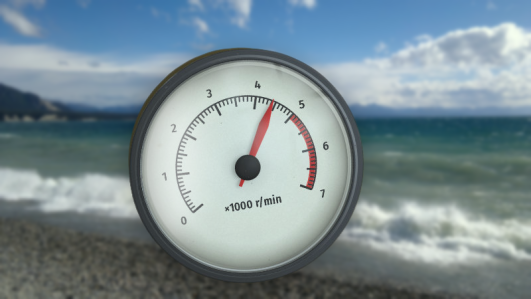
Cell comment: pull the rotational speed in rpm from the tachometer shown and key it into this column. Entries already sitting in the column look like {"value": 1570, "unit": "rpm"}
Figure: {"value": 4400, "unit": "rpm"}
